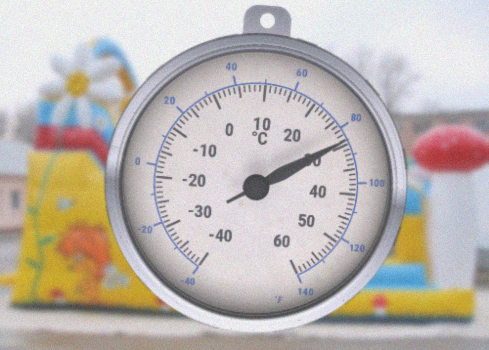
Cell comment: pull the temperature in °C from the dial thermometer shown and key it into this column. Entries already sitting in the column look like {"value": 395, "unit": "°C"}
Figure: {"value": 29, "unit": "°C"}
